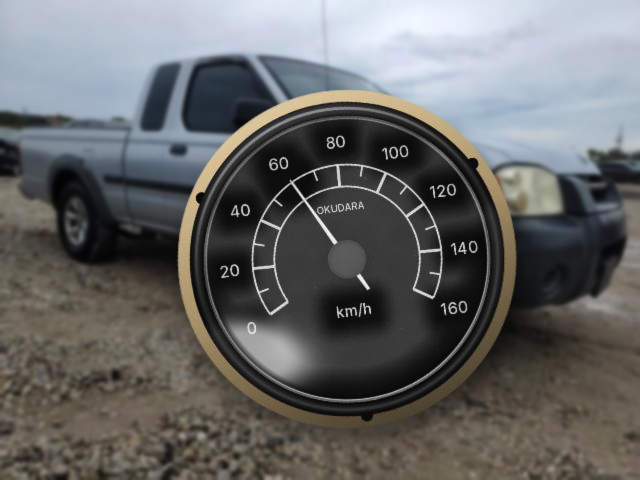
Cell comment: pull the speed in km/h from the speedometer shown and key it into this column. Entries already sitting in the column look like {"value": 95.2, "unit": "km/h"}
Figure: {"value": 60, "unit": "km/h"}
